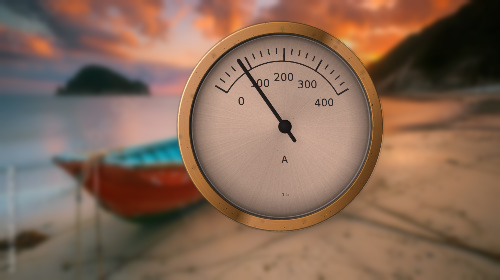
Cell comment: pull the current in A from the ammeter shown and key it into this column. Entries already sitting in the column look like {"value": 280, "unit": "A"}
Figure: {"value": 80, "unit": "A"}
